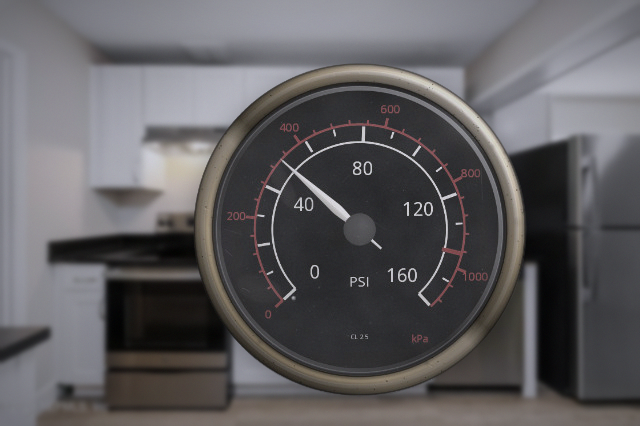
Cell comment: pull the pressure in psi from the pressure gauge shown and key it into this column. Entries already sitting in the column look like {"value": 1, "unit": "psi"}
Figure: {"value": 50, "unit": "psi"}
